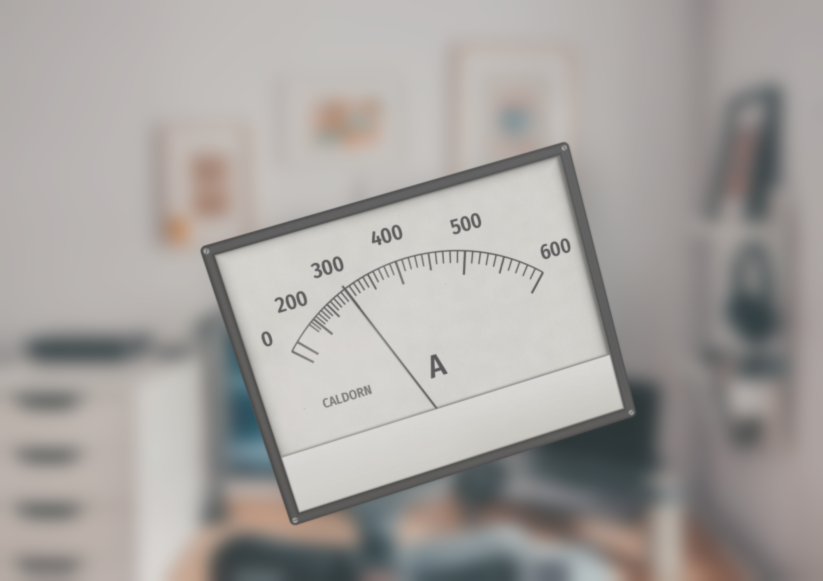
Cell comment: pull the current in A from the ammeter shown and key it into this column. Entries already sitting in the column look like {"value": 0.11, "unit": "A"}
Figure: {"value": 300, "unit": "A"}
